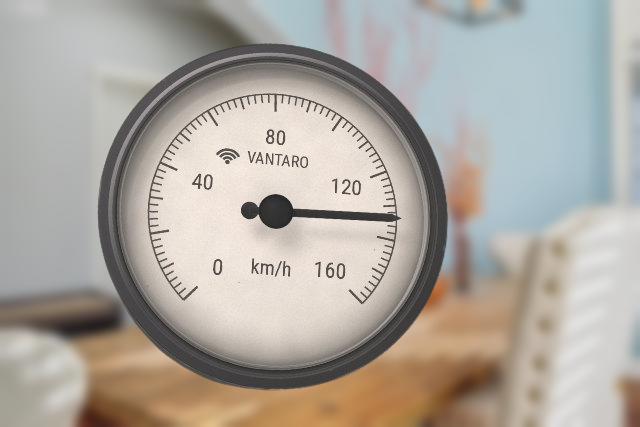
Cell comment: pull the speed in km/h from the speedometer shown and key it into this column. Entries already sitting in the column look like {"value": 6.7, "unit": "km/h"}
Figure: {"value": 134, "unit": "km/h"}
